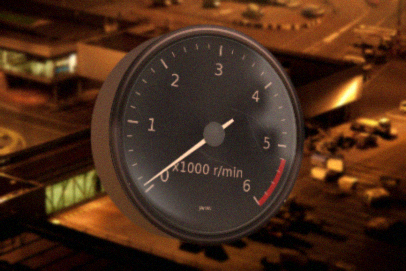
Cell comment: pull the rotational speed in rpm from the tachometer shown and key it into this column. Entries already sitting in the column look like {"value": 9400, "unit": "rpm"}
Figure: {"value": 100, "unit": "rpm"}
